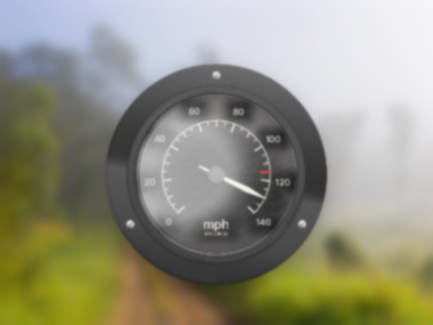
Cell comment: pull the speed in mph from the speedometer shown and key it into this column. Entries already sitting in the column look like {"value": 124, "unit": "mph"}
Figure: {"value": 130, "unit": "mph"}
